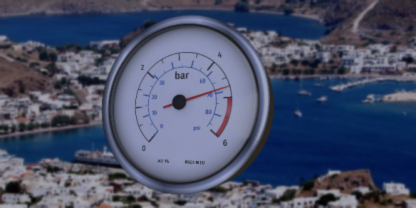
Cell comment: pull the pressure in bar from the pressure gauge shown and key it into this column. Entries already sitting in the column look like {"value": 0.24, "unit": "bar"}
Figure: {"value": 4.75, "unit": "bar"}
